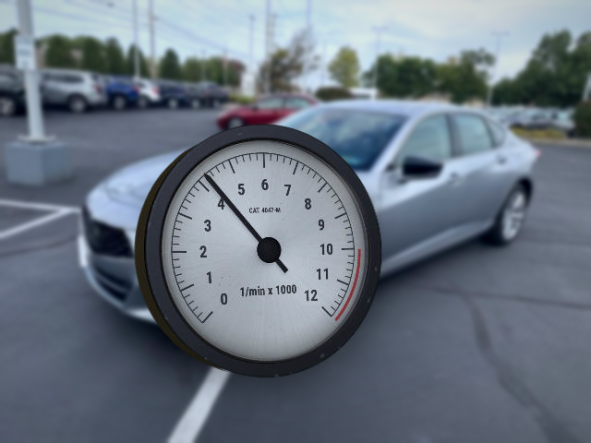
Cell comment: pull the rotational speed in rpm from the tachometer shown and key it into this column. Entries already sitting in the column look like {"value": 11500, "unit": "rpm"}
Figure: {"value": 4200, "unit": "rpm"}
